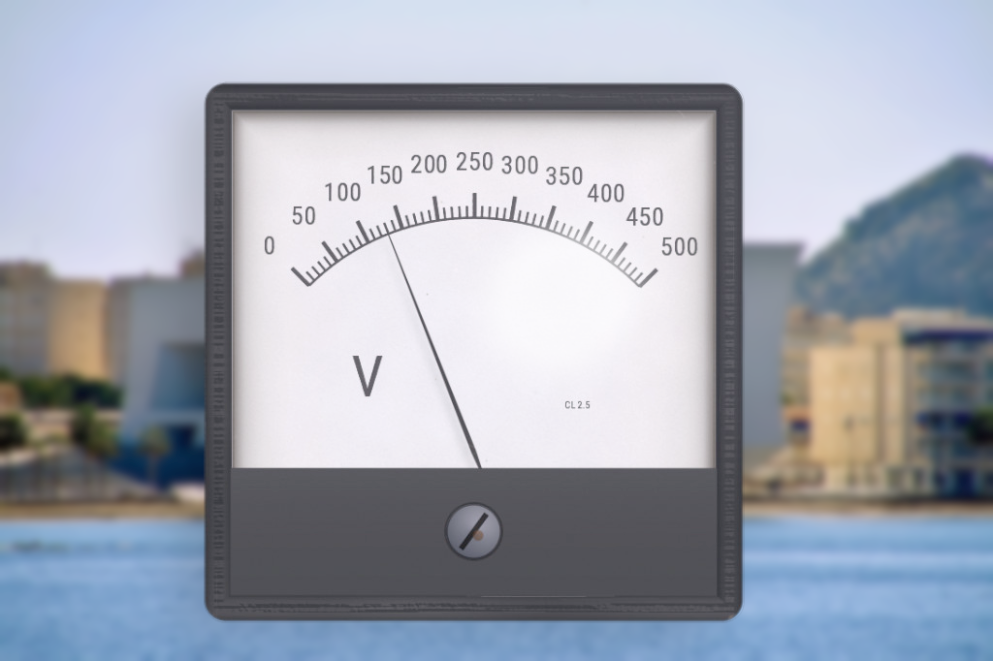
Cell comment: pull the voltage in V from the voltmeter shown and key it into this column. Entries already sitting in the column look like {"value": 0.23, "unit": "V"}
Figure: {"value": 130, "unit": "V"}
